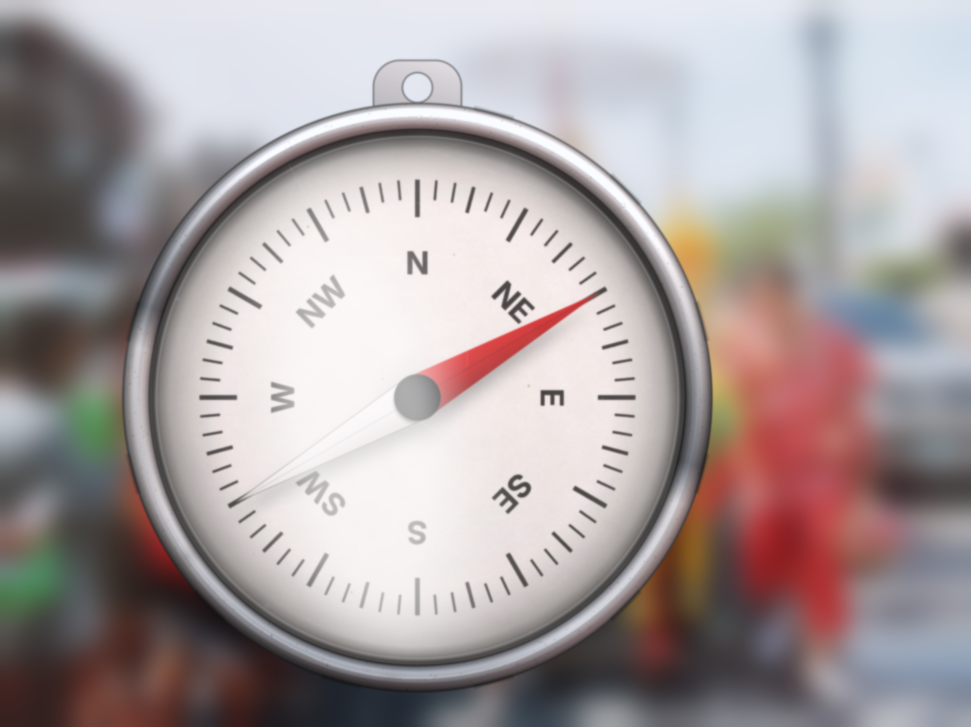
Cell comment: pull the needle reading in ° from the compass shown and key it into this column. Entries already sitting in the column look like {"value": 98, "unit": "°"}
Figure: {"value": 60, "unit": "°"}
